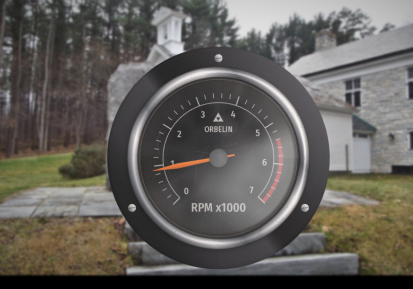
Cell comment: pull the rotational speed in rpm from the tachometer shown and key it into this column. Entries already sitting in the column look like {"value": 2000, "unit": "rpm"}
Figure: {"value": 900, "unit": "rpm"}
